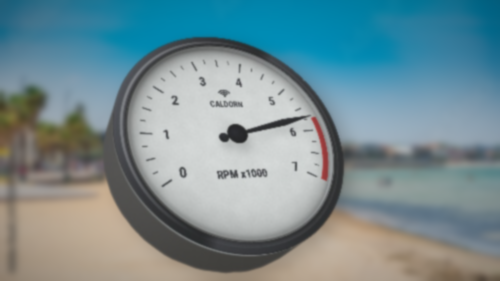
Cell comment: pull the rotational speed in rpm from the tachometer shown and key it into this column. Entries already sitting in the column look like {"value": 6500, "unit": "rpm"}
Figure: {"value": 5750, "unit": "rpm"}
